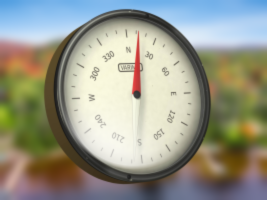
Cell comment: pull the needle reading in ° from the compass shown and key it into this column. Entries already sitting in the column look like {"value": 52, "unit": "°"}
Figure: {"value": 10, "unit": "°"}
